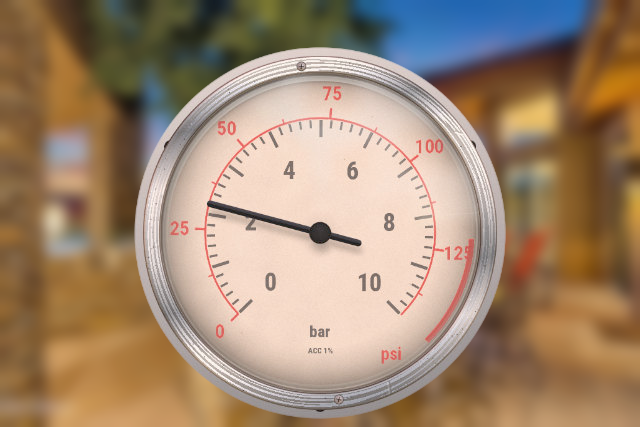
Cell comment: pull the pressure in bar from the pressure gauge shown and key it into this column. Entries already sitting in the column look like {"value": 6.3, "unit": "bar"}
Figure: {"value": 2.2, "unit": "bar"}
